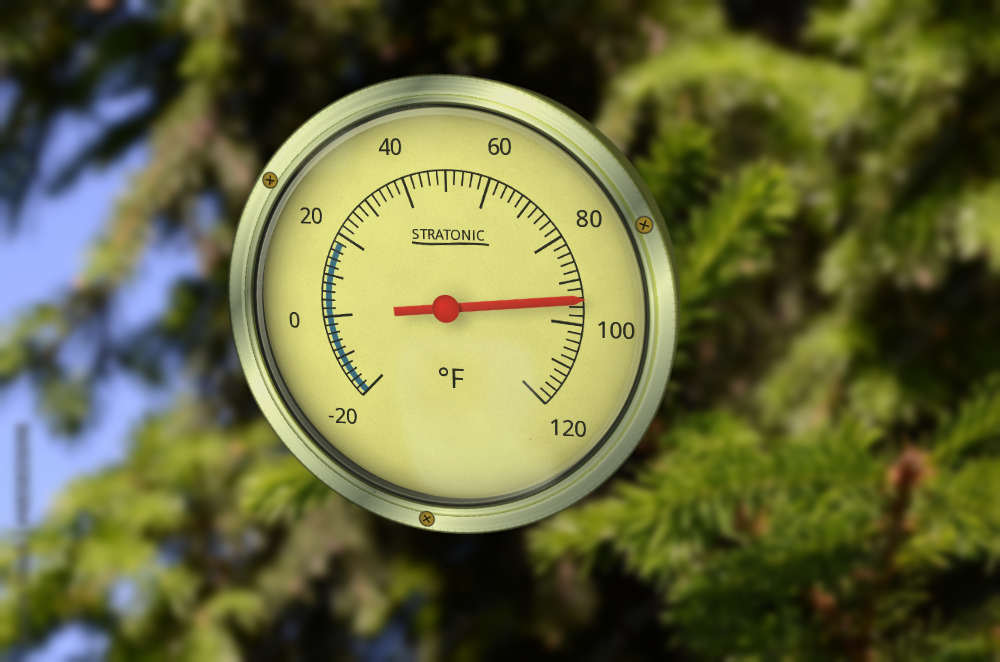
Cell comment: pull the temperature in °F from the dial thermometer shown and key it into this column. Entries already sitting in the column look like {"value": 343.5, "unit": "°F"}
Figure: {"value": 94, "unit": "°F"}
